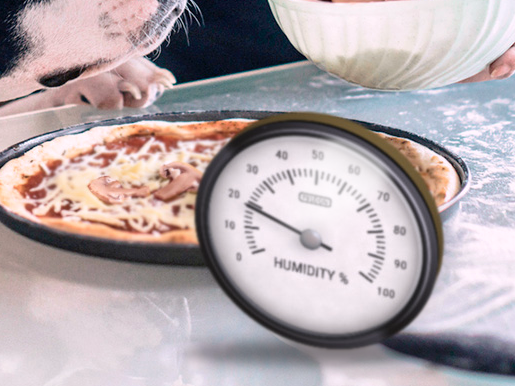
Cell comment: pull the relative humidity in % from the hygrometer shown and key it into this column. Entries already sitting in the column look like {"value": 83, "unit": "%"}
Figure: {"value": 20, "unit": "%"}
